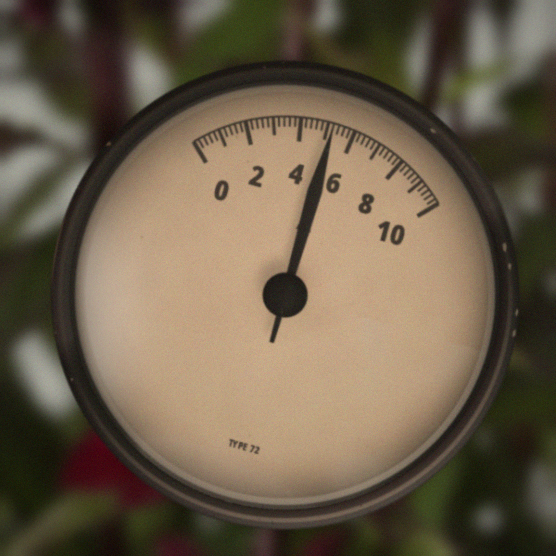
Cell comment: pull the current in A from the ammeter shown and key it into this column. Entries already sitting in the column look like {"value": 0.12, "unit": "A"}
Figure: {"value": 5.2, "unit": "A"}
